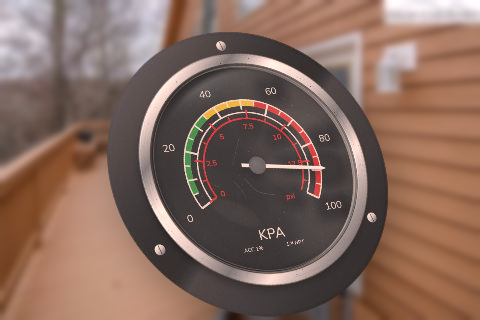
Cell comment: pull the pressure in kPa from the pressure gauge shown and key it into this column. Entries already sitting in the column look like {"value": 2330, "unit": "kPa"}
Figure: {"value": 90, "unit": "kPa"}
